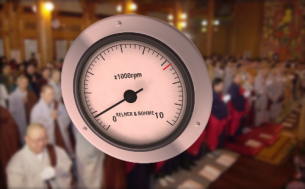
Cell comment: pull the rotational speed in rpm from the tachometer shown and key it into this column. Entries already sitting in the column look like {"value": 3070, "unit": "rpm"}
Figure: {"value": 800, "unit": "rpm"}
